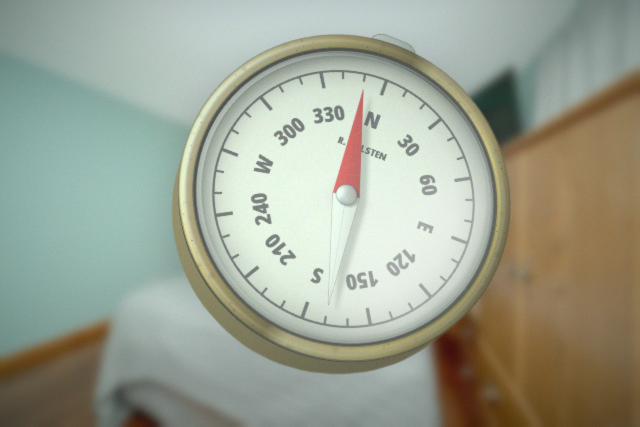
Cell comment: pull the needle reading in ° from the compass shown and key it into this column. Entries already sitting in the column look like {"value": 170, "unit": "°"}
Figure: {"value": 350, "unit": "°"}
